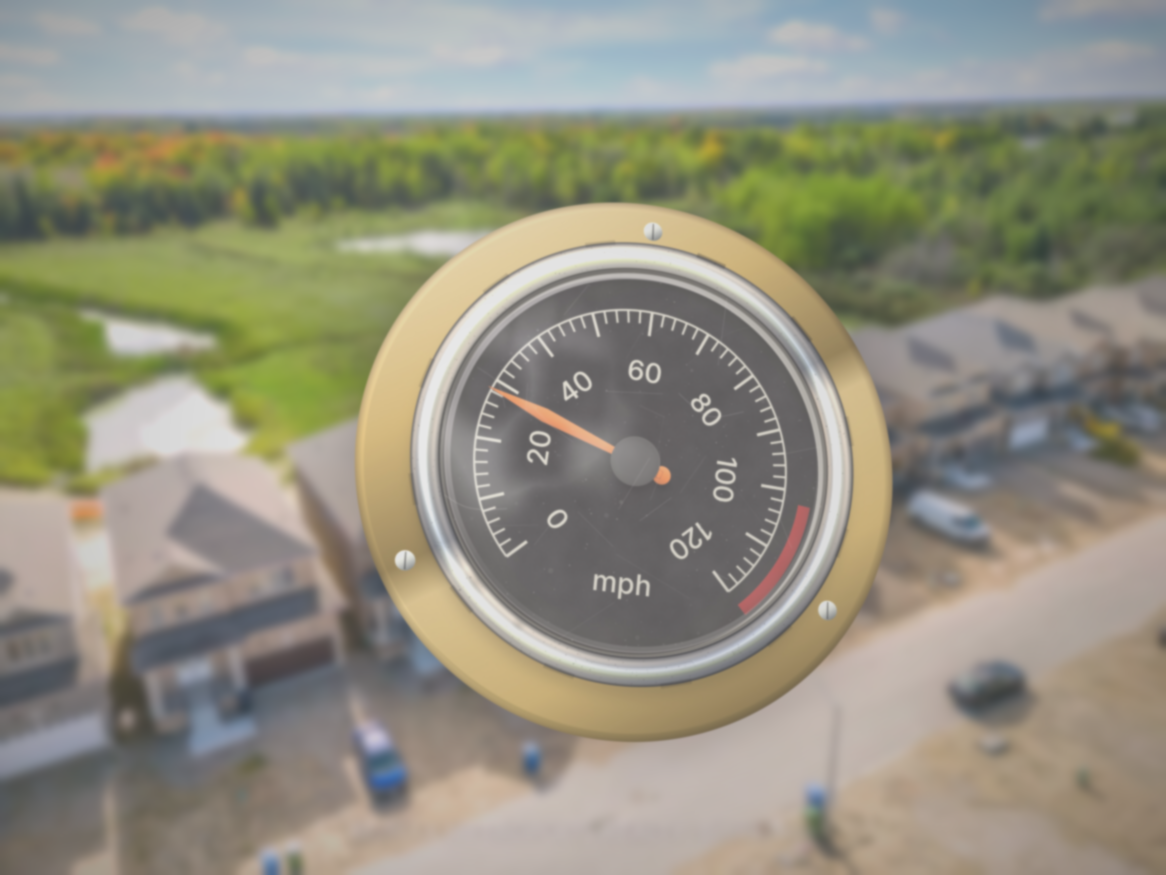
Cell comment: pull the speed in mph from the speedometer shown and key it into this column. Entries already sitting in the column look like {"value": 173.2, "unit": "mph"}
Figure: {"value": 28, "unit": "mph"}
